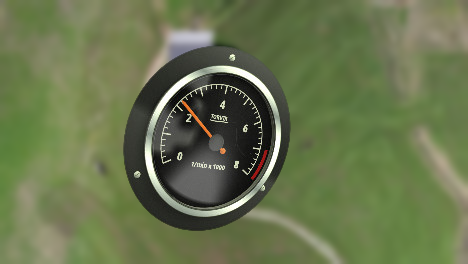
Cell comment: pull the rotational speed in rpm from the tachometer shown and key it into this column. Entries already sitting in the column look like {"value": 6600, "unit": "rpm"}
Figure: {"value": 2200, "unit": "rpm"}
